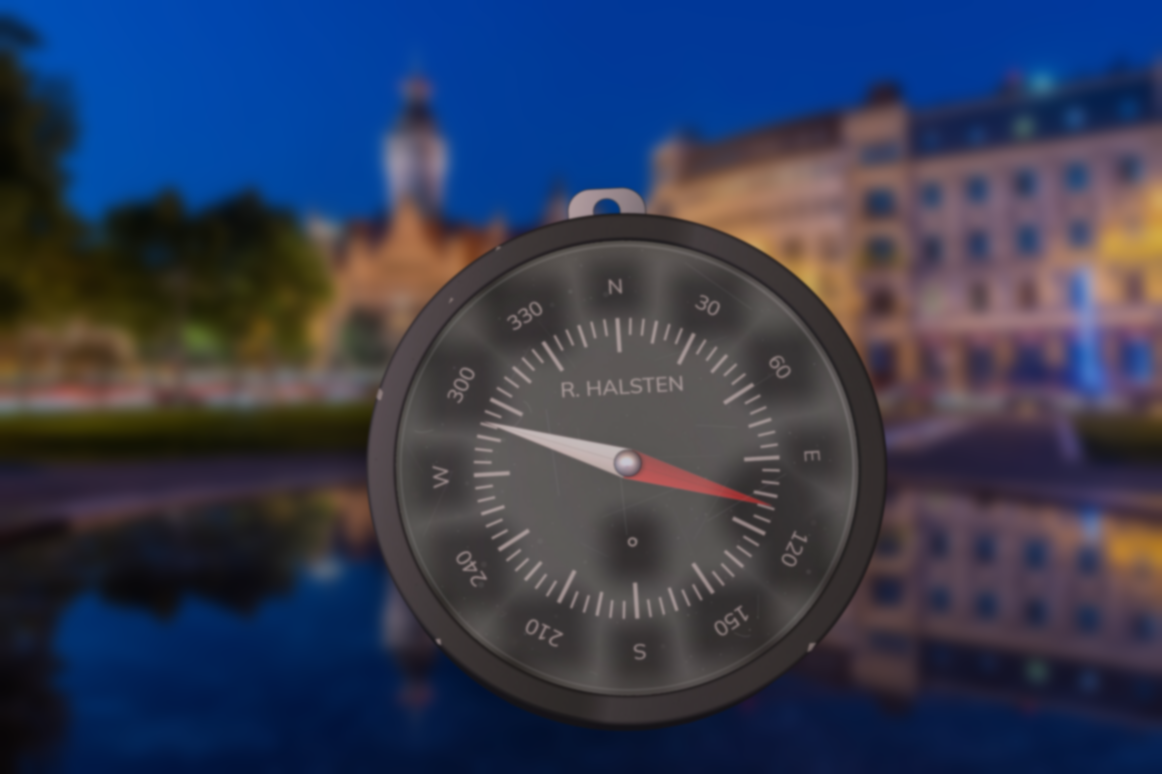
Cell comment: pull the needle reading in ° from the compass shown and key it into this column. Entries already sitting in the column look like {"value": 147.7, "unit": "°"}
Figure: {"value": 110, "unit": "°"}
